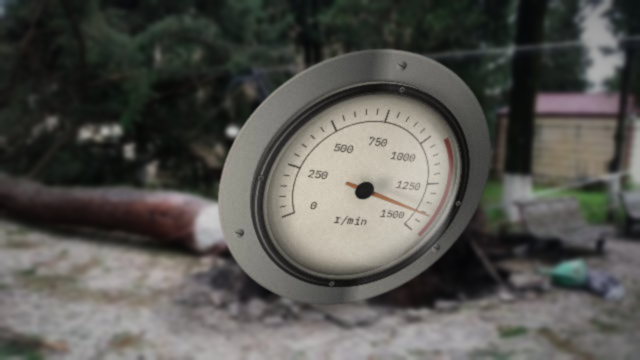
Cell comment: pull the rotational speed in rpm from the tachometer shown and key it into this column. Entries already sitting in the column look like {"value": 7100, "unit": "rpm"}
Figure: {"value": 1400, "unit": "rpm"}
